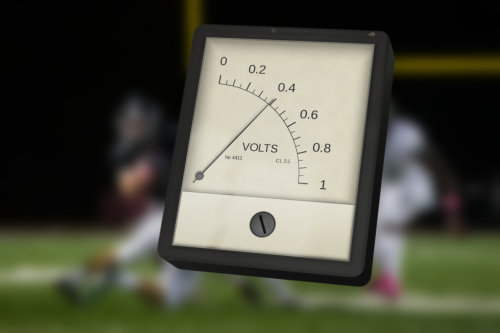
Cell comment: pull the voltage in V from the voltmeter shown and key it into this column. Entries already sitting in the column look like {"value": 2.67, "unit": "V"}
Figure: {"value": 0.4, "unit": "V"}
